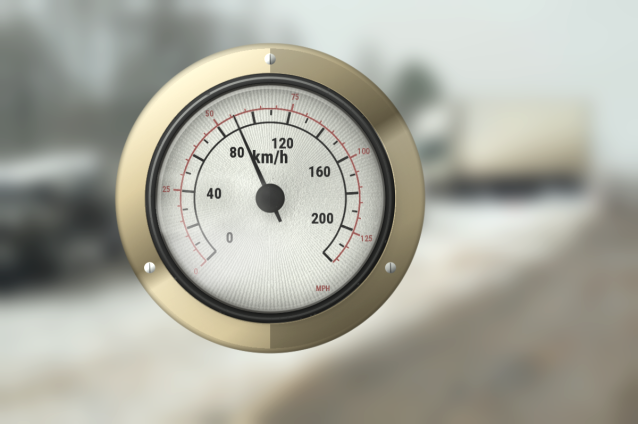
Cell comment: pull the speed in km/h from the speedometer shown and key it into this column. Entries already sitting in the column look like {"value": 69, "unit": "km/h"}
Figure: {"value": 90, "unit": "km/h"}
